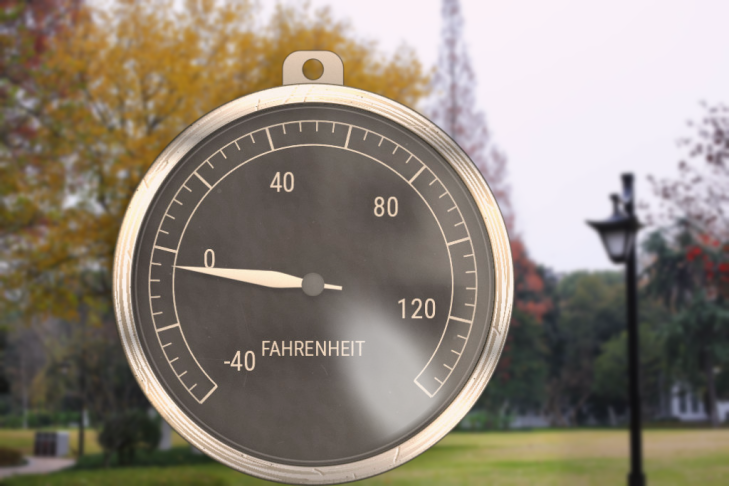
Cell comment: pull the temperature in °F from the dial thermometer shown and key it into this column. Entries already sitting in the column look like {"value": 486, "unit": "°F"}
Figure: {"value": -4, "unit": "°F"}
